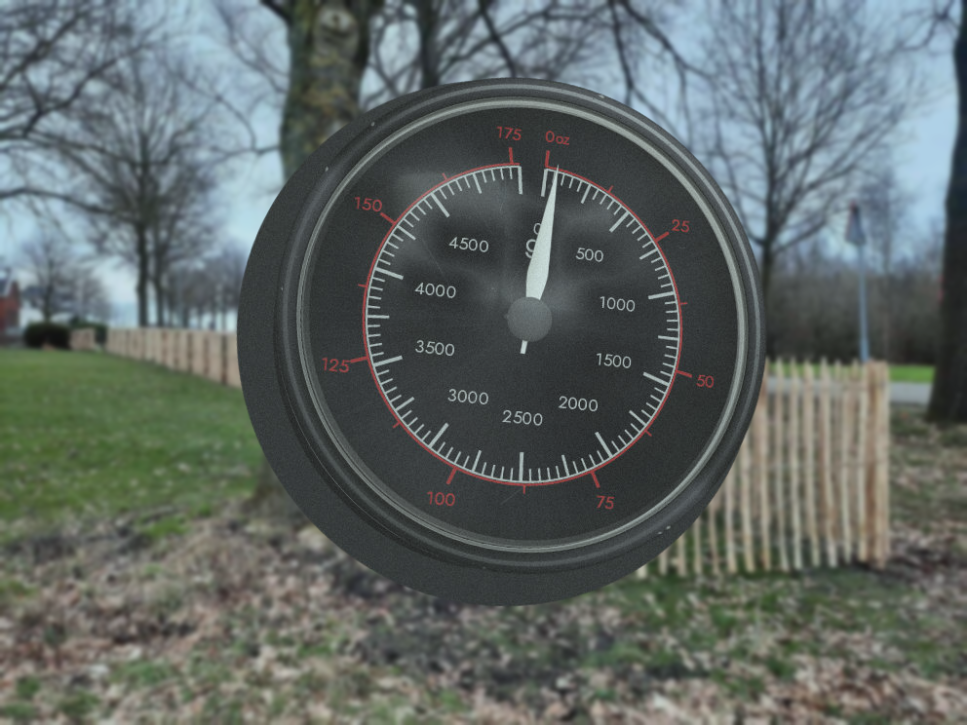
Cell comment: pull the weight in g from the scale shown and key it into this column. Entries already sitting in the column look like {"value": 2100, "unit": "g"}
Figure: {"value": 50, "unit": "g"}
